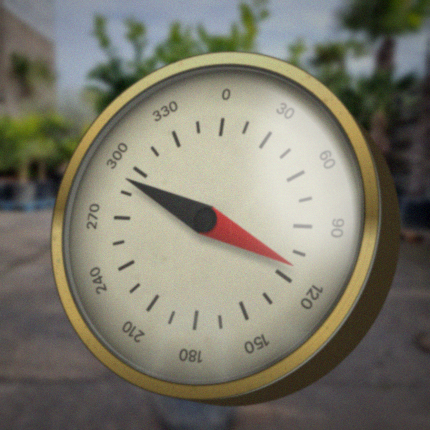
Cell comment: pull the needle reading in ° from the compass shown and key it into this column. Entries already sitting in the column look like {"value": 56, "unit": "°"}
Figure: {"value": 112.5, "unit": "°"}
